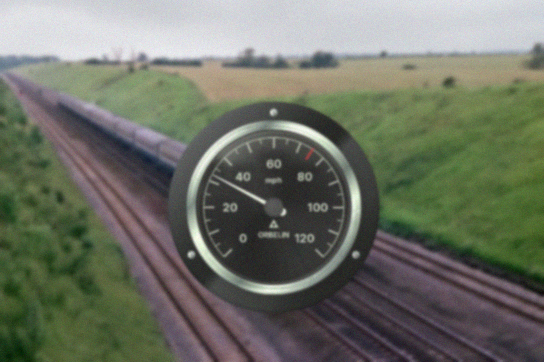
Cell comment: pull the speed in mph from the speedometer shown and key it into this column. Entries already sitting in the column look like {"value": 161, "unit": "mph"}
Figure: {"value": 32.5, "unit": "mph"}
